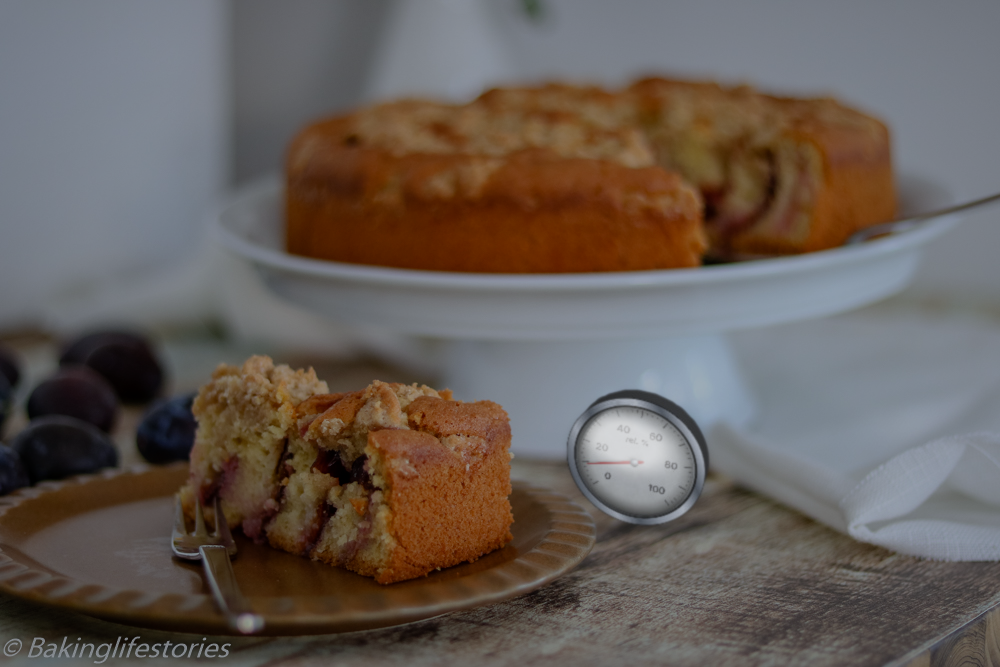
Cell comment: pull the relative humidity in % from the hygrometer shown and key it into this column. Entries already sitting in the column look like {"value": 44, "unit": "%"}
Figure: {"value": 10, "unit": "%"}
